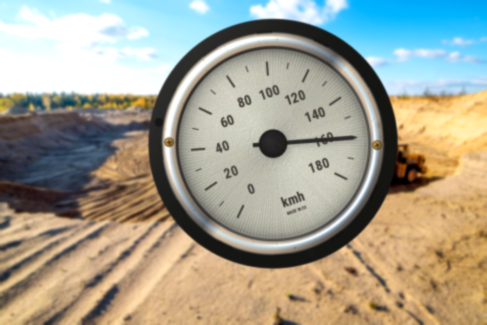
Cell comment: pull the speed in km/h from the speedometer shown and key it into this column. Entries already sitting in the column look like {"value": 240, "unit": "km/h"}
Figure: {"value": 160, "unit": "km/h"}
